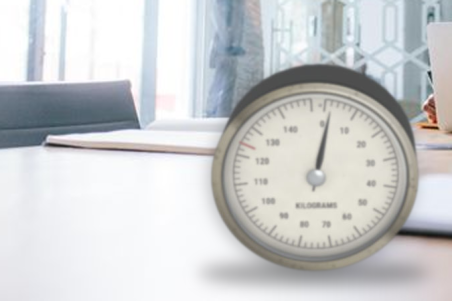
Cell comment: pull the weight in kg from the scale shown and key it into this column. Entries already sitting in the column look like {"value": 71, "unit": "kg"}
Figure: {"value": 2, "unit": "kg"}
